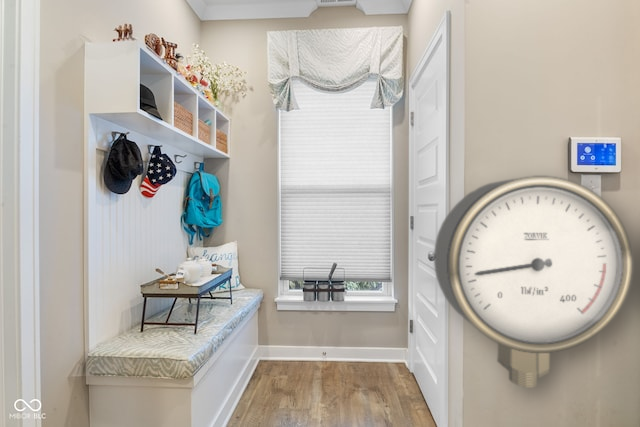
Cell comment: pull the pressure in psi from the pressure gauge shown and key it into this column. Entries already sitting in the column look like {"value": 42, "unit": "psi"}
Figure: {"value": 50, "unit": "psi"}
